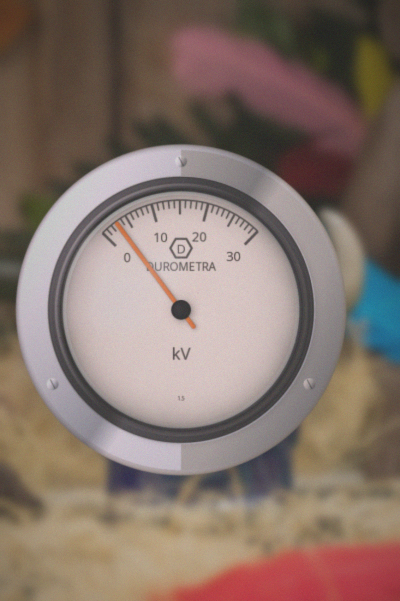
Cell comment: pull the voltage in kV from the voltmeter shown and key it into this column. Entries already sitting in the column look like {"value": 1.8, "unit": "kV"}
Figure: {"value": 3, "unit": "kV"}
